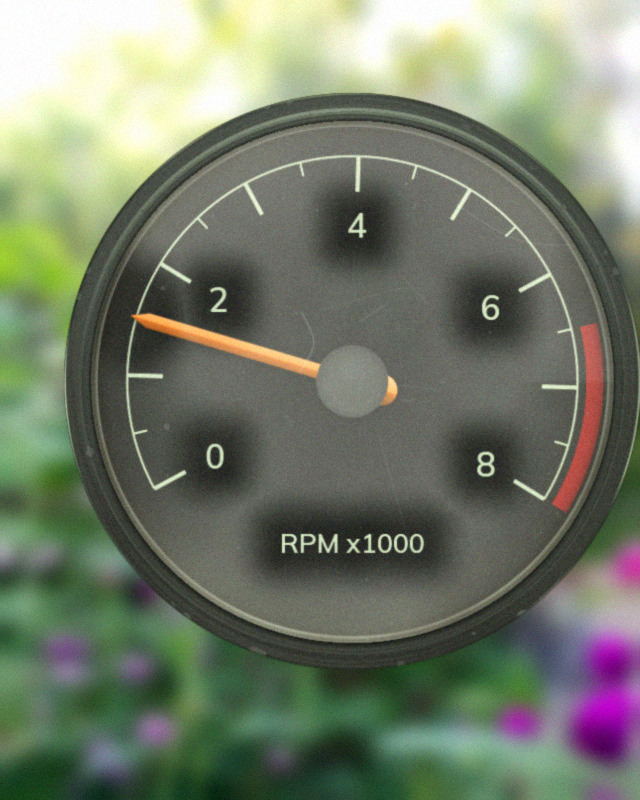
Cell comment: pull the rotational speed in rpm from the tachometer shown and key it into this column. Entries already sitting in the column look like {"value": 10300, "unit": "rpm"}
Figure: {"value": 1500, "unit": "rpm"}
